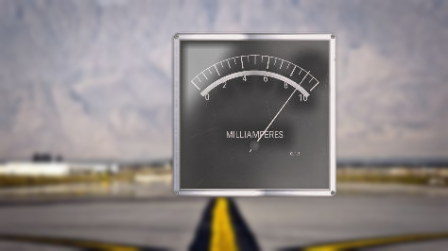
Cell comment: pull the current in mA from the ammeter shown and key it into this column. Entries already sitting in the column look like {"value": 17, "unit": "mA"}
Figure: {"value": 9, "unit": "mA"}
